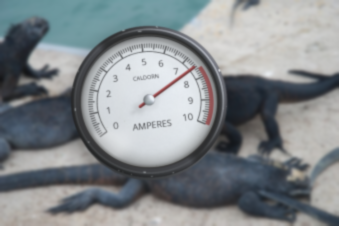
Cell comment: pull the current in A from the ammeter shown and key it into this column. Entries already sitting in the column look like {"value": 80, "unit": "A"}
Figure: {"value": 7.5, "unit": "A"}
